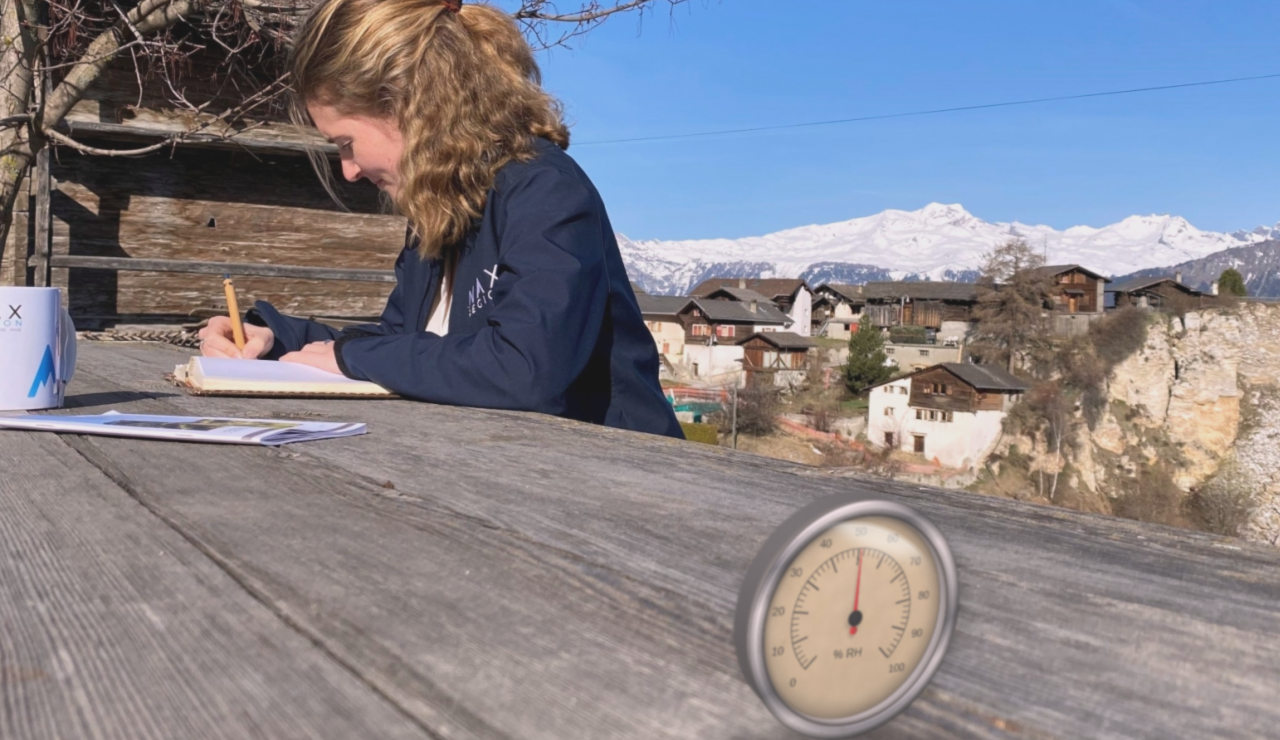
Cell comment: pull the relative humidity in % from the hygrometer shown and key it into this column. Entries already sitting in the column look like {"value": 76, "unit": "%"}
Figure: {"value": 50, "unit": "%"}
